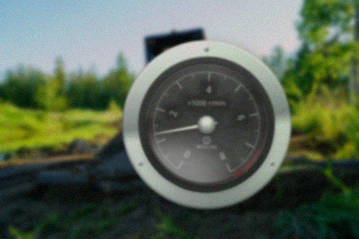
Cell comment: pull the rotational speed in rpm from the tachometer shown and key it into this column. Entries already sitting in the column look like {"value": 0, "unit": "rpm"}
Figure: {"value": 1250, "unit": "rpm"}
